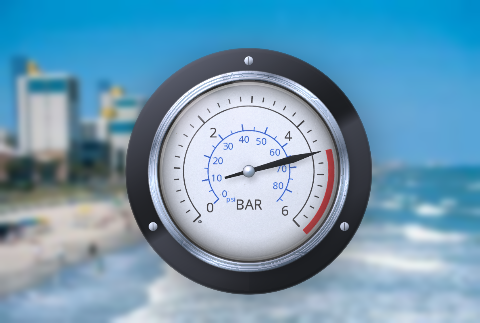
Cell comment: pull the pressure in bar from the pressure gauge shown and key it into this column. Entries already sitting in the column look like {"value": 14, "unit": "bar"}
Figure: {"value": 4.6, "unit": "bar"}
